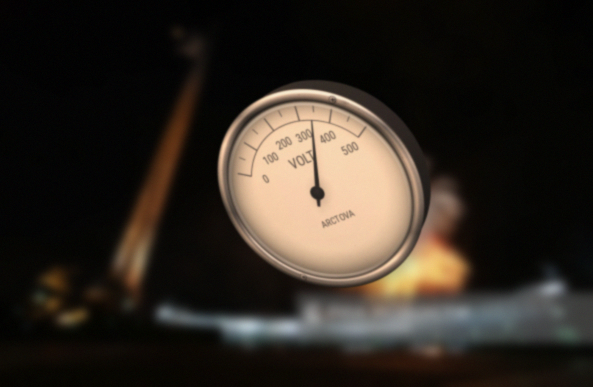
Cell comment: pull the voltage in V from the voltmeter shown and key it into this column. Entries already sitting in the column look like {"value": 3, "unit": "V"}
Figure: {"value": 350, "unit": "V"}
